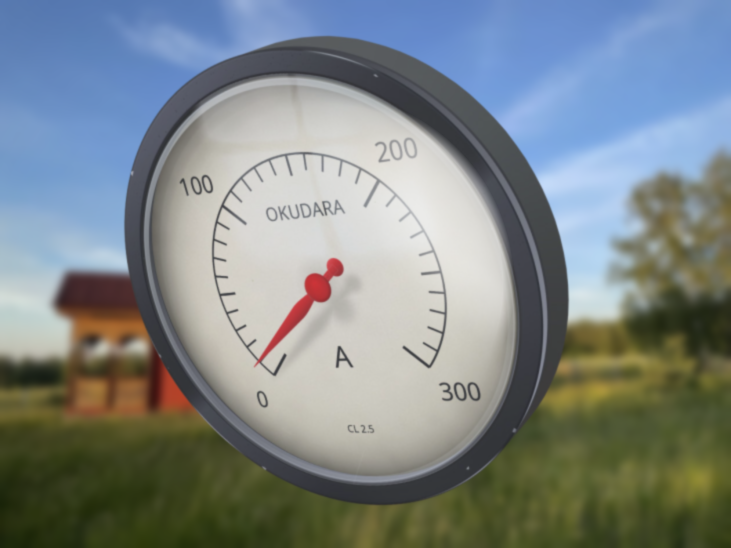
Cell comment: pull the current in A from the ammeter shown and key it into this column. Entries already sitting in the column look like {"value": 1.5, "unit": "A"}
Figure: {"value": 10, "unit": "A"}
